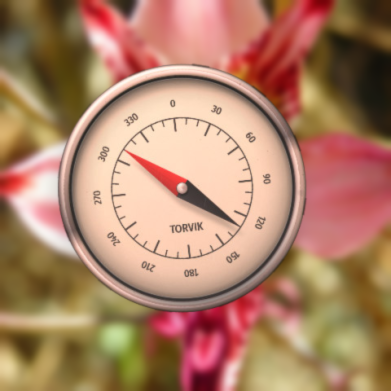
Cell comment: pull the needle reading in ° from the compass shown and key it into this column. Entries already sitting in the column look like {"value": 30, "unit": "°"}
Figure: {"value": 310, "unit": "°"}
